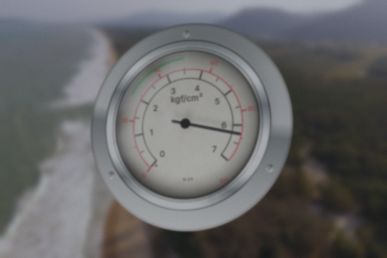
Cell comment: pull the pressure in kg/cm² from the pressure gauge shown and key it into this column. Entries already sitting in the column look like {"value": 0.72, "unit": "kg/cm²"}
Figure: {"value": 6.25, "unit": "kg/cm²"}
